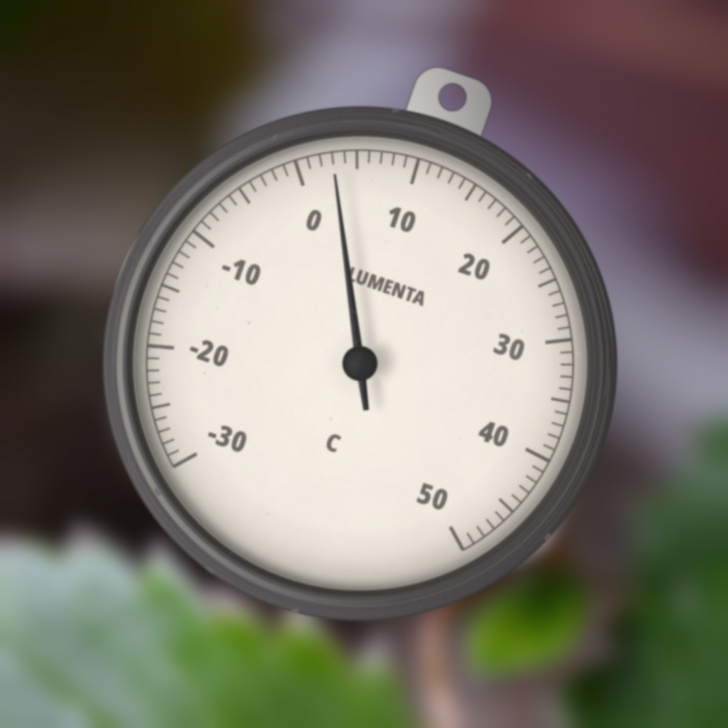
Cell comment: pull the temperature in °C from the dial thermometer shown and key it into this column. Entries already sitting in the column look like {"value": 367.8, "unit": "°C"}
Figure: {"value": 3, "unit": "°C"}
